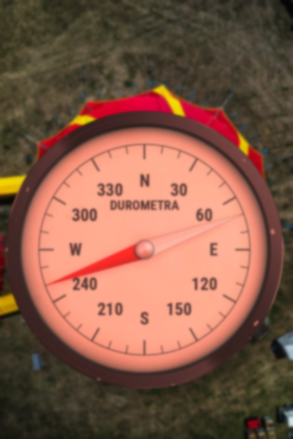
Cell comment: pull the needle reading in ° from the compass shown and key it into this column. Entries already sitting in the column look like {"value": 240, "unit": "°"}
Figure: {"value": 250, "unit": "°"}
